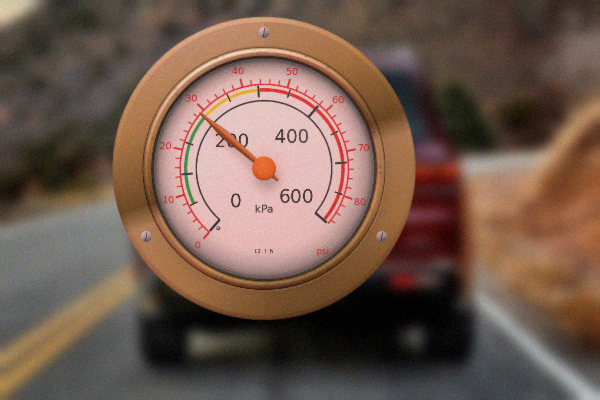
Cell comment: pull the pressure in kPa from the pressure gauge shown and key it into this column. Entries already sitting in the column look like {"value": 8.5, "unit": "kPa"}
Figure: {"value": 200, "unit": "kPa"}
